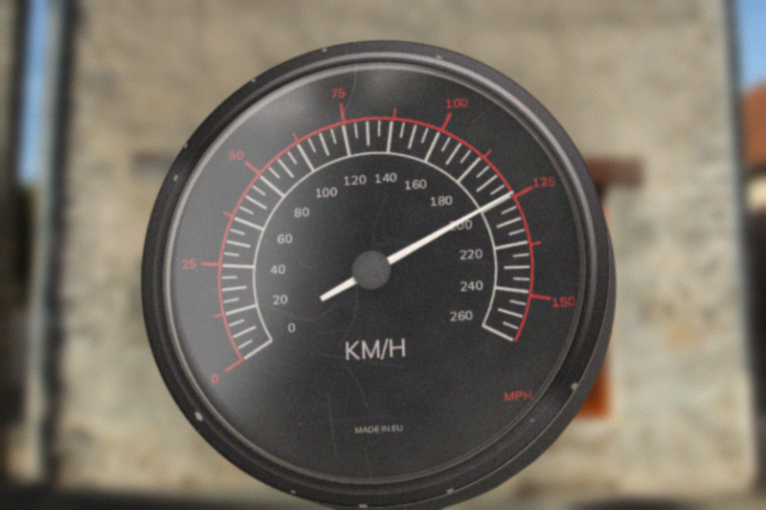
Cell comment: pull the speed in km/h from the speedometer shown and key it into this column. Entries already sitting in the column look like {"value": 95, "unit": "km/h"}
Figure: {"value": 200, "unit": "km/h"}
